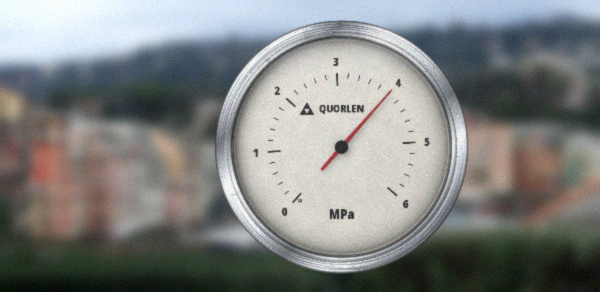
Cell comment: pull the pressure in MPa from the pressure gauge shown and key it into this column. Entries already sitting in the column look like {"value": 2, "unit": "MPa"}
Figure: {"value": 4, "unit": "MPa"}
